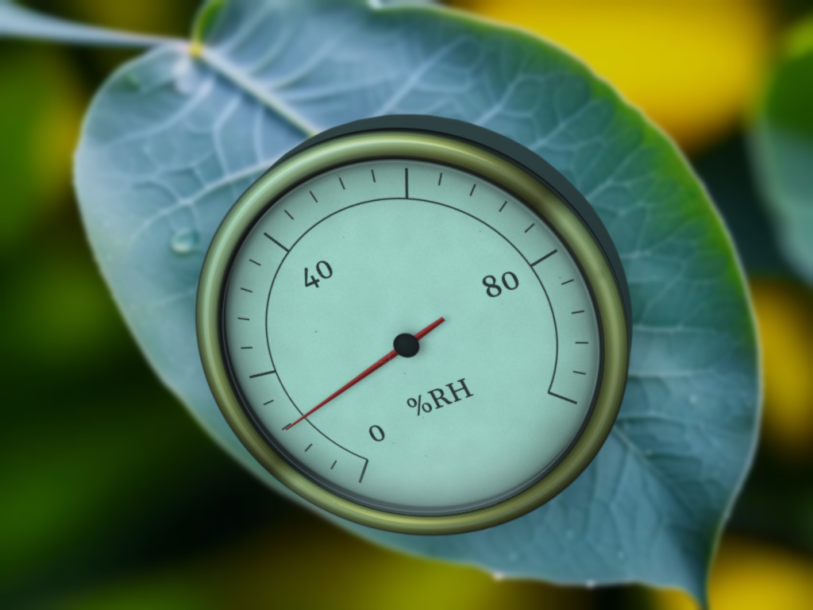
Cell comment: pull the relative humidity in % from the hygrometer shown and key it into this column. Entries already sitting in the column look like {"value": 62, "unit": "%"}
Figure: {"value": 12, "unit": "%"}
